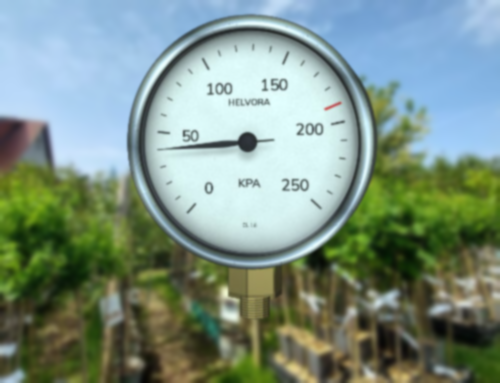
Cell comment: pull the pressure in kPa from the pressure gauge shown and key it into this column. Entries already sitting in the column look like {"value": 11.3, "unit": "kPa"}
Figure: {"value": 40, "unit": "kPa"}
